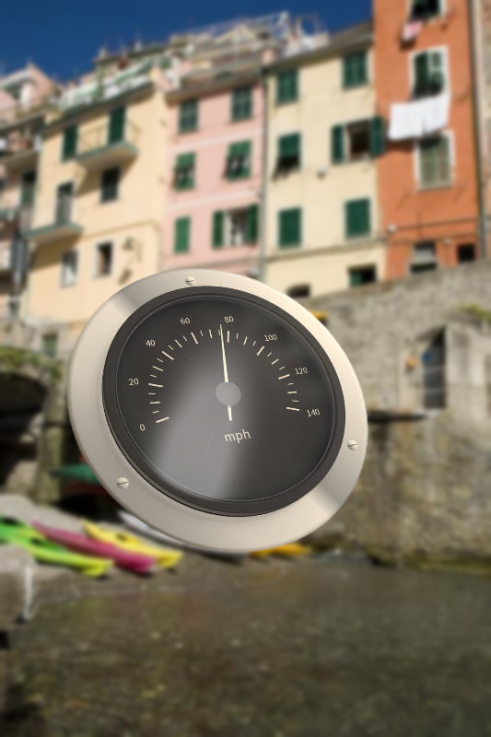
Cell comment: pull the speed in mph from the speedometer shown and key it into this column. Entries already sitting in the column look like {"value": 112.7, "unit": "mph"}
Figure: {"value": 75, "unit": "mph"}
